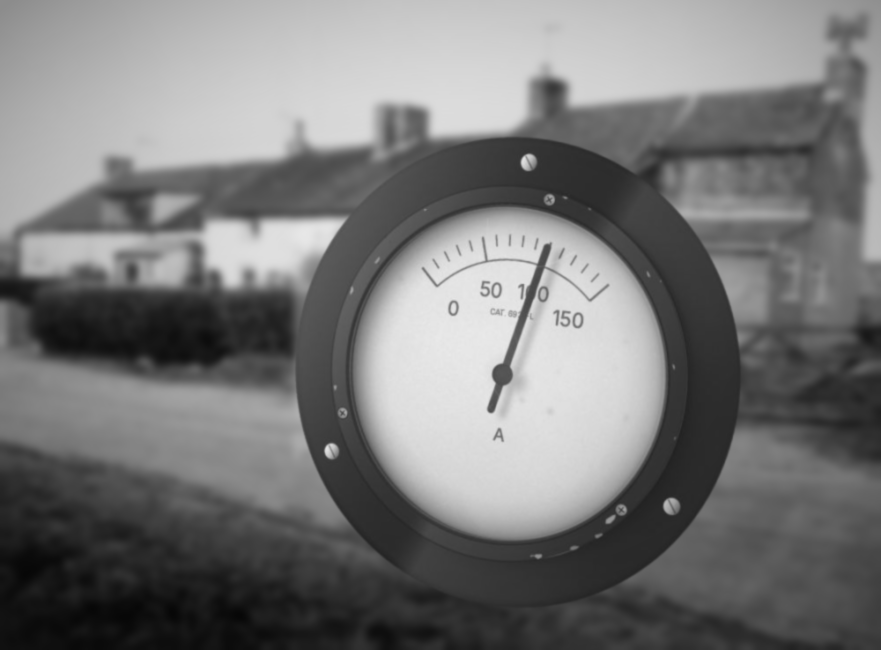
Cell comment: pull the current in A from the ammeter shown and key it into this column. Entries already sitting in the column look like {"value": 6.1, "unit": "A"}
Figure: {"value": 100, "unit": "A"}
